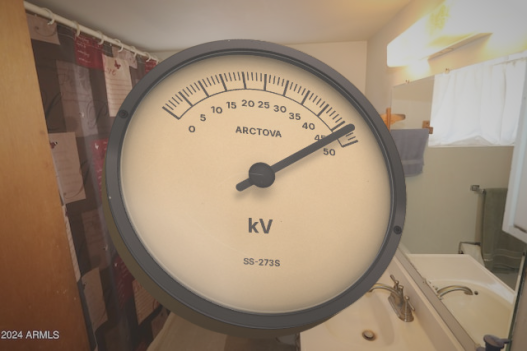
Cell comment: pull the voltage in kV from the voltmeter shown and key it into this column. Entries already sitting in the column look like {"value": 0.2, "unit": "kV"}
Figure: {"value": 47, "unit": "kV"}
